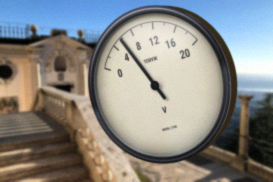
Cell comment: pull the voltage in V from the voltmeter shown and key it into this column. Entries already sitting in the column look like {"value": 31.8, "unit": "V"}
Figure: {"value": 6, "unit": "V"}
